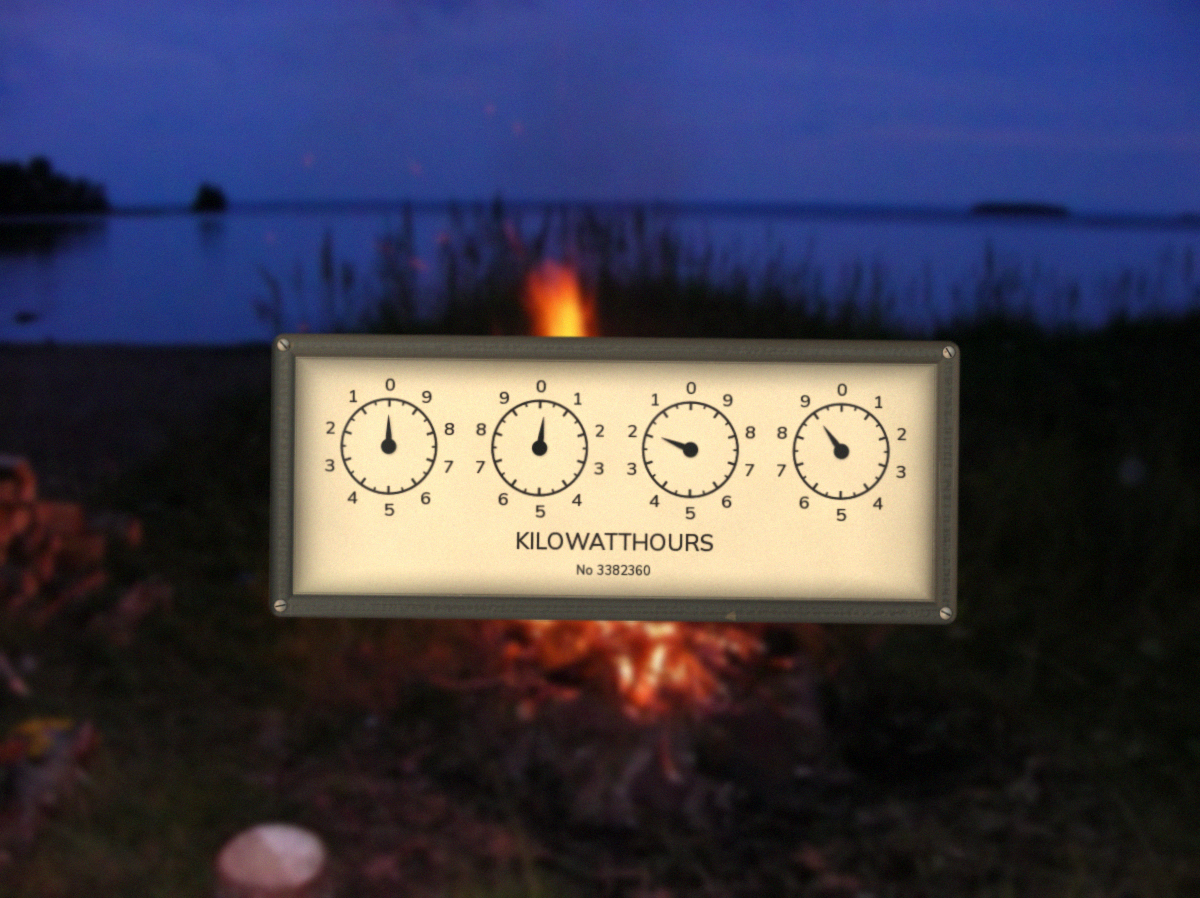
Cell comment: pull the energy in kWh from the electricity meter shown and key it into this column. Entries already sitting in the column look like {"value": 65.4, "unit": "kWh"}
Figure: {"value": 19, "unit": "kWh"}
